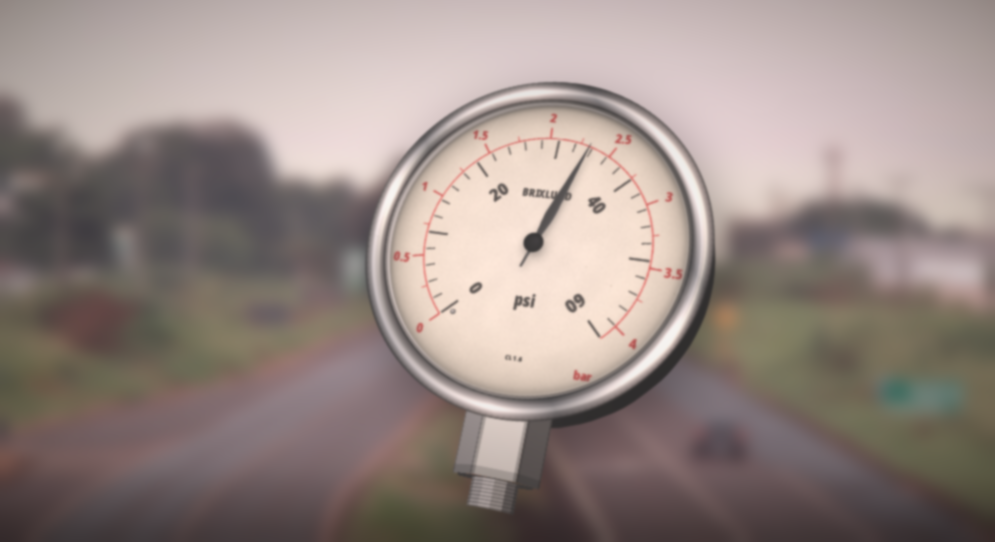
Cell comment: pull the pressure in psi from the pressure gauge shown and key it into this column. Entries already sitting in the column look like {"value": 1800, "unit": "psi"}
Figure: {"value": 34, "unit": "psi"}
